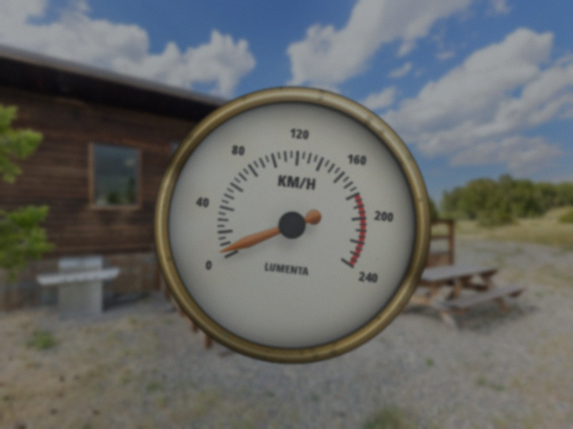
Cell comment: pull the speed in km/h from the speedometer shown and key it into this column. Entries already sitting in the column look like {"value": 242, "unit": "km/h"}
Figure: {"value": 5, "unit": "km/h"}
